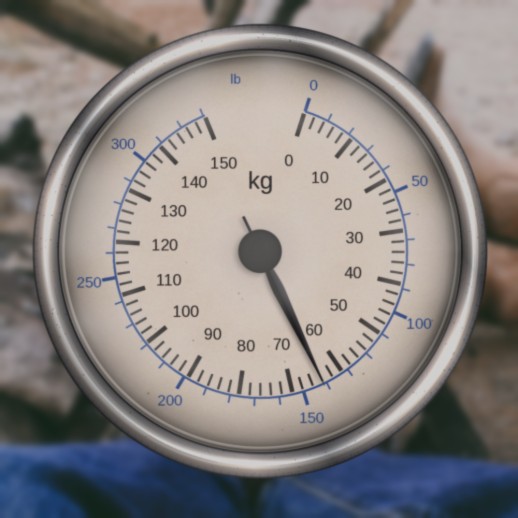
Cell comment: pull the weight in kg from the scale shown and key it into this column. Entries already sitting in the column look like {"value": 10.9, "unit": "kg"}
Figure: {"value": 64, "unit": "kg"}
